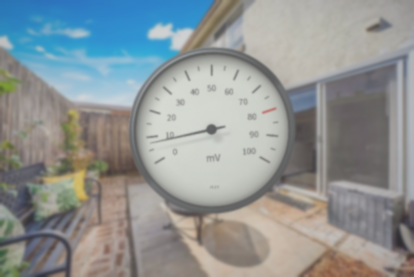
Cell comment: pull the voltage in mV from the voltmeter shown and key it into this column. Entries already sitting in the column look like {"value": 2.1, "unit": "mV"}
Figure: {"value": 7.5, "unit": "mV"}
